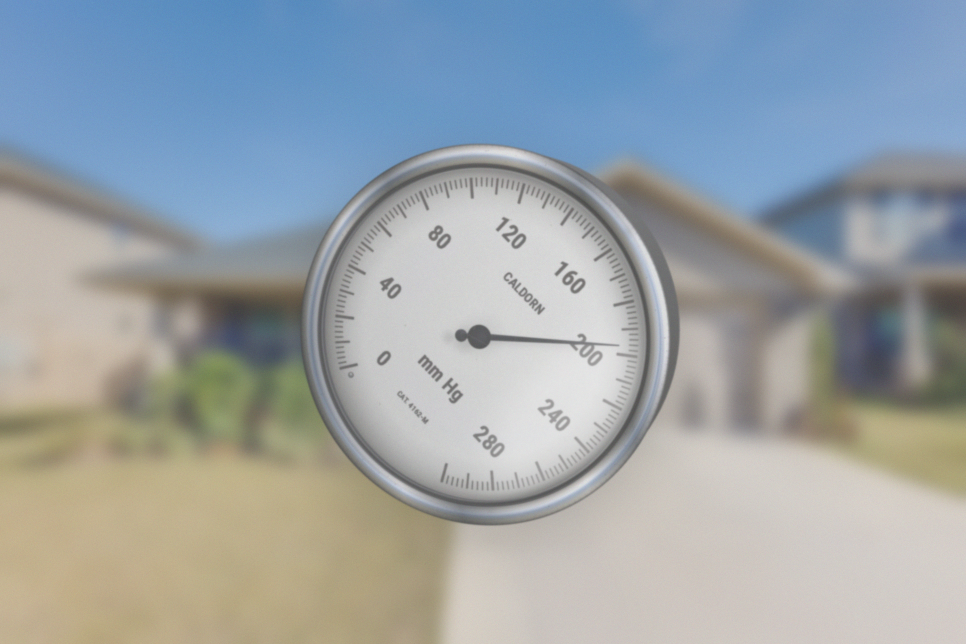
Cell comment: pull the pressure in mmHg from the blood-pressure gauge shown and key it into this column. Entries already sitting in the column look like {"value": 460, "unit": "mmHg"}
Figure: {"value": 196, "unit": "mmHg"}
